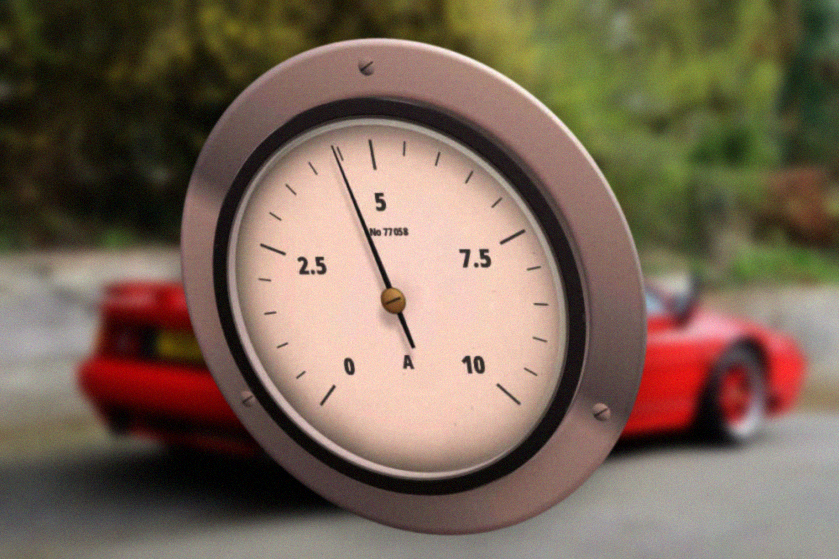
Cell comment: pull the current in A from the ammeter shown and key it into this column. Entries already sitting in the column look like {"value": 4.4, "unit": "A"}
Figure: {"value": 4.5, "unit": "A"}
